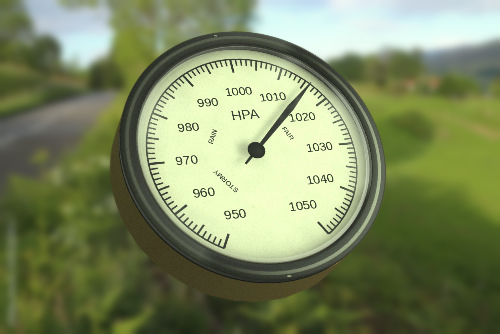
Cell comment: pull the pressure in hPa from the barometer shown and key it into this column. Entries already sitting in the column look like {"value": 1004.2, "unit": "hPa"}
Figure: {"value": 1016, "unit": "hPa"}
